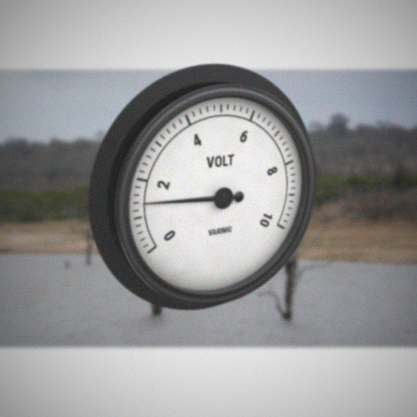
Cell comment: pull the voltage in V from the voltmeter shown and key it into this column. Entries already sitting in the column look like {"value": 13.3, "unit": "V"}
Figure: {"value": 1.4, "unit": "V"}
